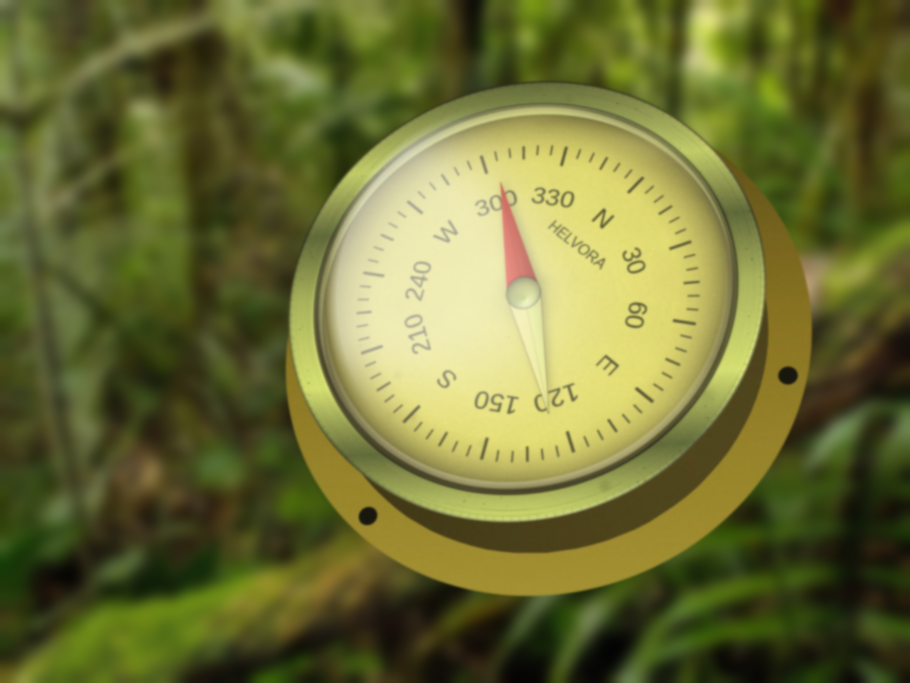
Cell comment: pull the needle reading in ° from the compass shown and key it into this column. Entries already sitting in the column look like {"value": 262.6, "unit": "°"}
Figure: {"value": 305, "unit": "°"}
